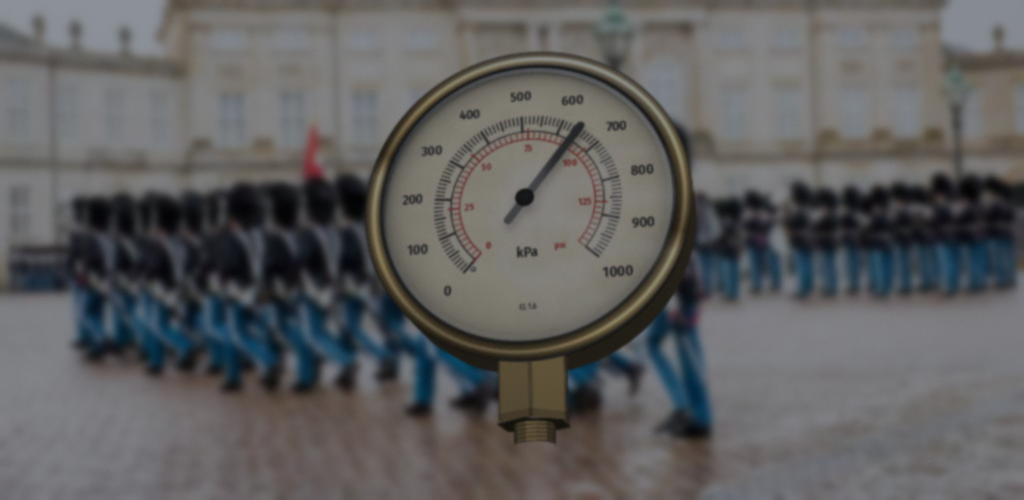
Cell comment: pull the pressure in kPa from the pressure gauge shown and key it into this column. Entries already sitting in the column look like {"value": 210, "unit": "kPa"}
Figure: {"value": 650, "unit": "kPa"}
